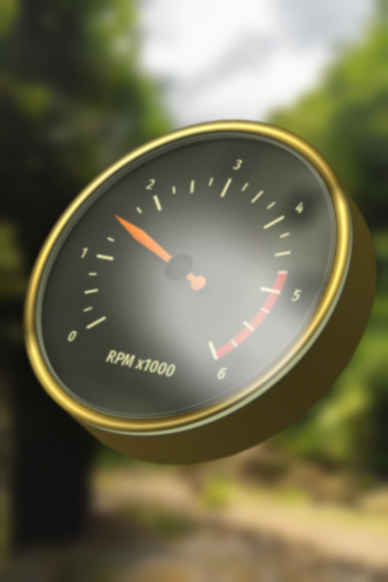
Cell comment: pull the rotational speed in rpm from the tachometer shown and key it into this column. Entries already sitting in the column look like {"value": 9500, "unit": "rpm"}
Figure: {"value": 1500, "unit": "rpm"}
